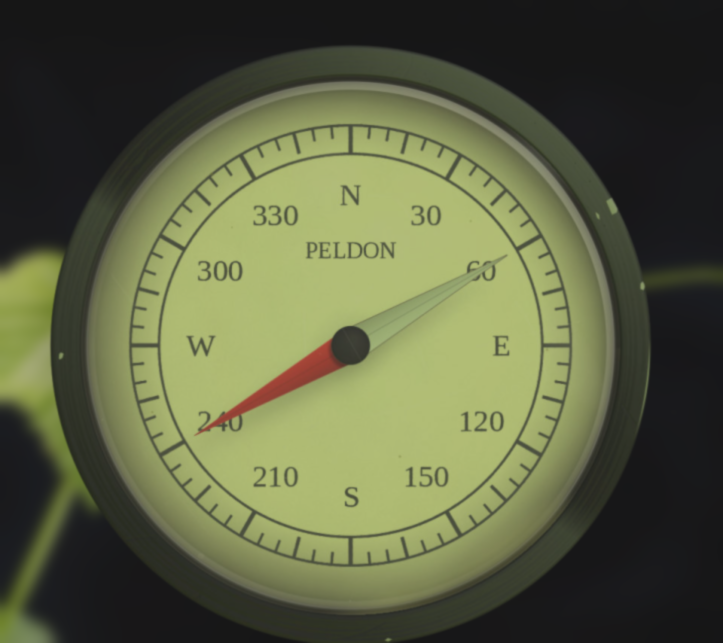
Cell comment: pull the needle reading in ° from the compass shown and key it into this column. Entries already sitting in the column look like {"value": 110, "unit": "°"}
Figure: {"value": 240, "unit": "°"}
